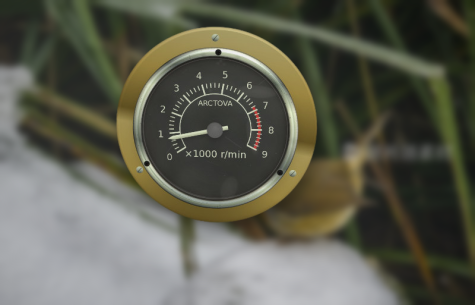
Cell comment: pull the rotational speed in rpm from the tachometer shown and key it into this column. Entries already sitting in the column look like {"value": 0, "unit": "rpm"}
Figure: {"value": 800, "unit": "rpm"}
